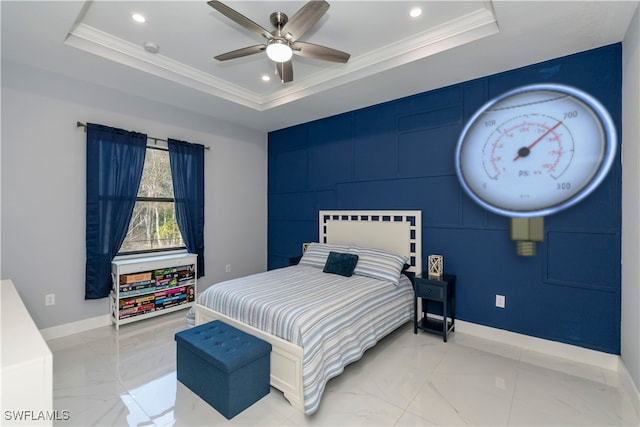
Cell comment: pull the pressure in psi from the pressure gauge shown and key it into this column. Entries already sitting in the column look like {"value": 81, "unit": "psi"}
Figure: {"value": 200, "unit": "psi"}
